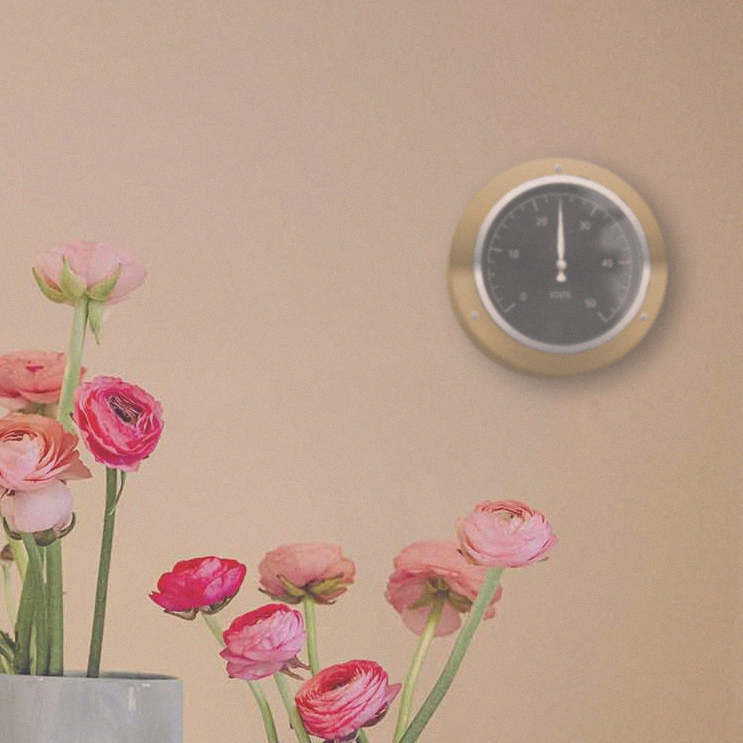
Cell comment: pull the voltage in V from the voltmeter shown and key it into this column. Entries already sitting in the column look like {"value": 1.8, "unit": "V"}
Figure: {"value": 24, "unit": "V"}
